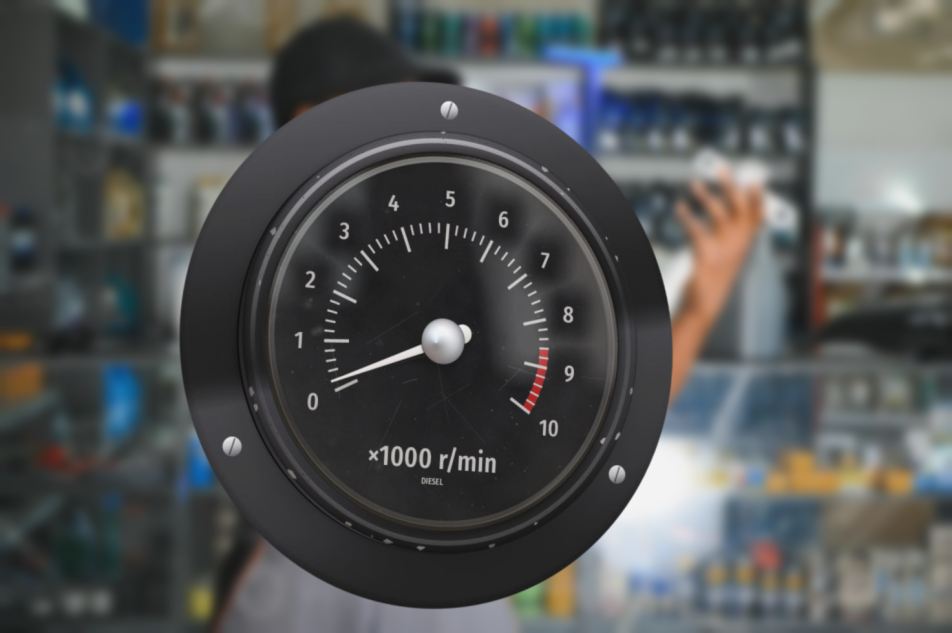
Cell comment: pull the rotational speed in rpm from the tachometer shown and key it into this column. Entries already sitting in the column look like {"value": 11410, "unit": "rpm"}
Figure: {"value": 200, "unit": "rpm"}
